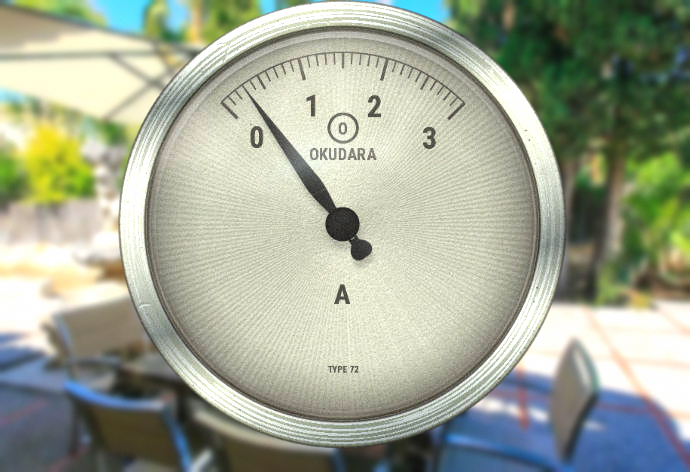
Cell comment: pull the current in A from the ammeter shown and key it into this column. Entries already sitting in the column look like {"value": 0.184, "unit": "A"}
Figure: {"value": 0.3, "unit": "A"}
